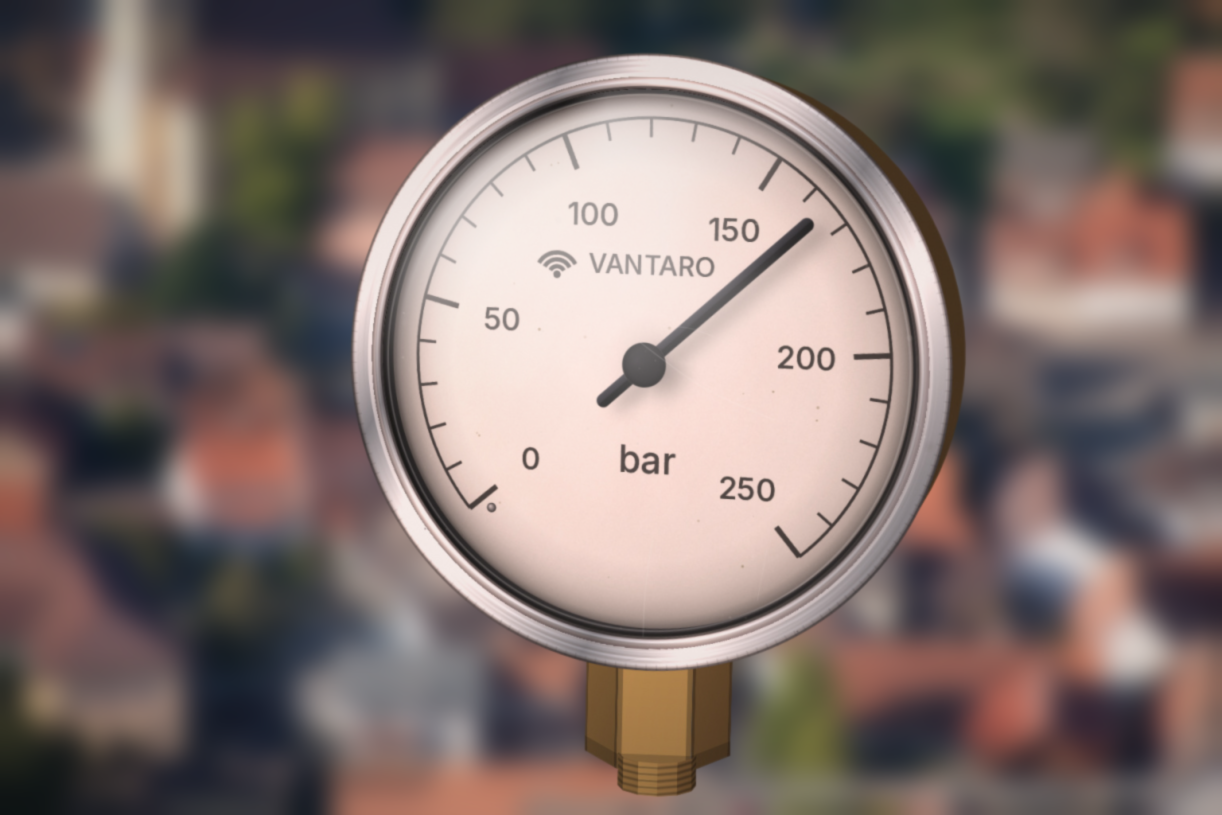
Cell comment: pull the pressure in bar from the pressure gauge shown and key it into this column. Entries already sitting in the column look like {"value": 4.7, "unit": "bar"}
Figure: {"value": 165, "unit": "bar"}
